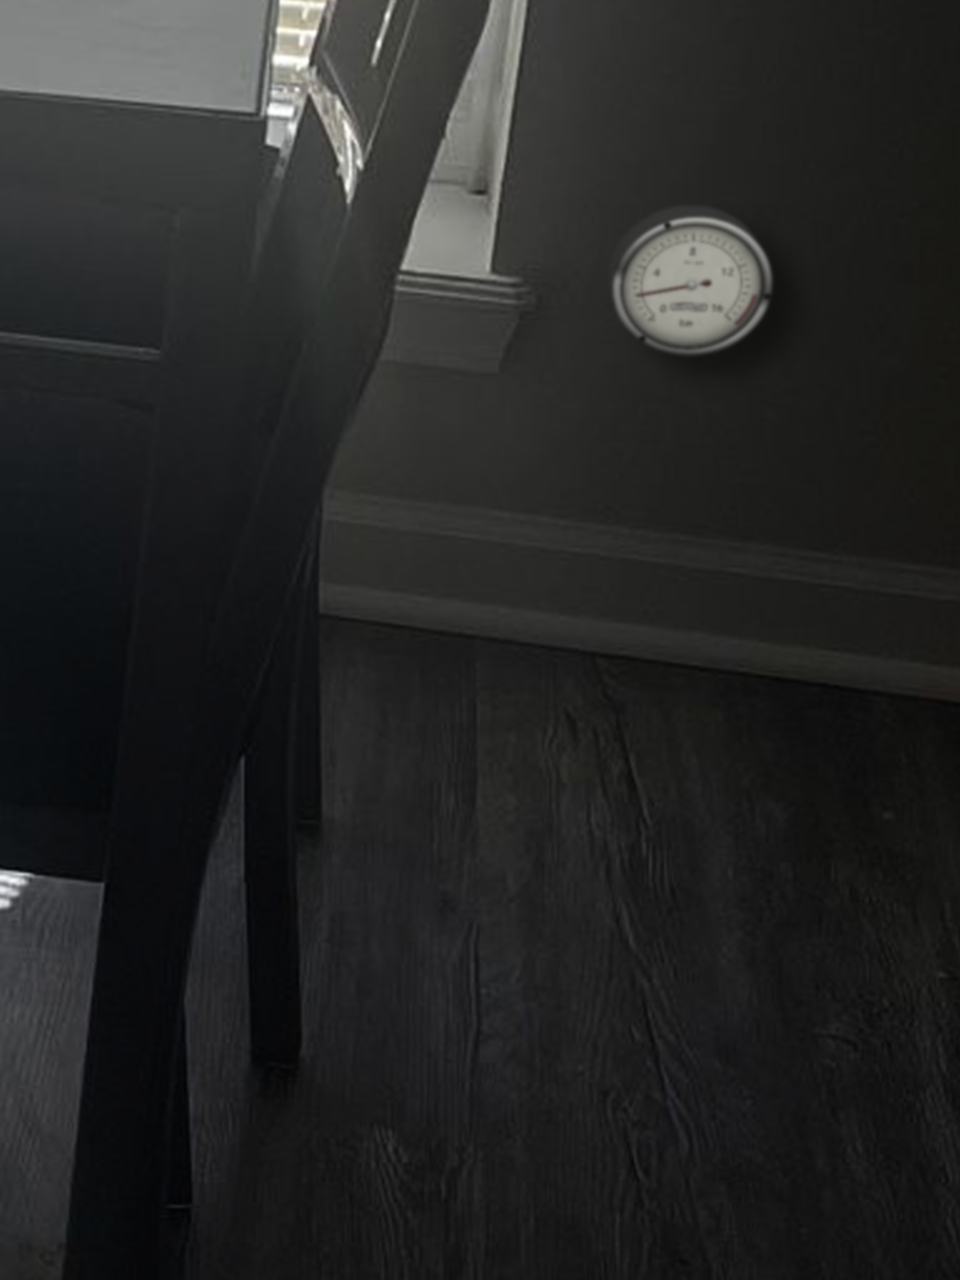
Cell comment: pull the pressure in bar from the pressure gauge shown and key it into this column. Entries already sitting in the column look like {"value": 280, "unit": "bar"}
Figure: {"value": 2, "unit": "bar"}
